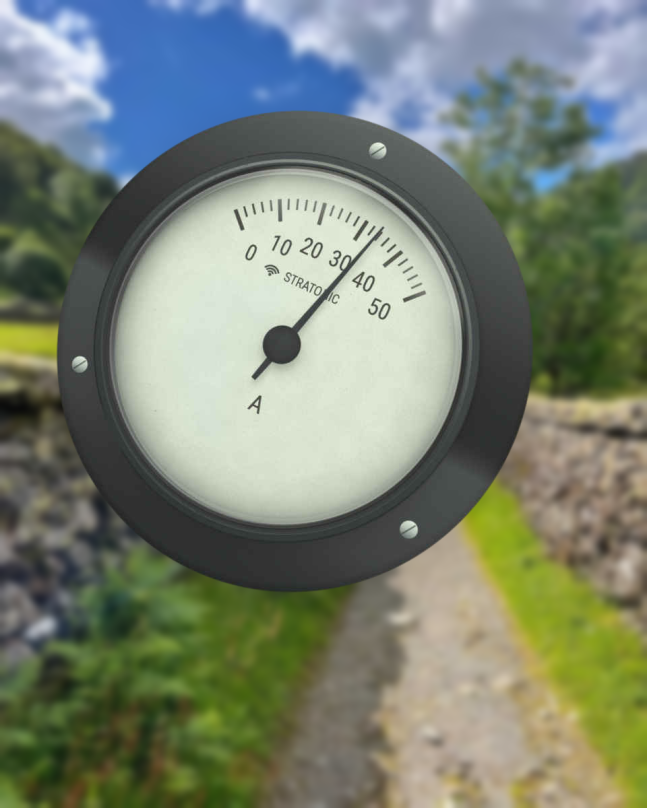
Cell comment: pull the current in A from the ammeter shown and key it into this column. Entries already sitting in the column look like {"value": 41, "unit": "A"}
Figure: {"value": 34, "unit": "A"}
